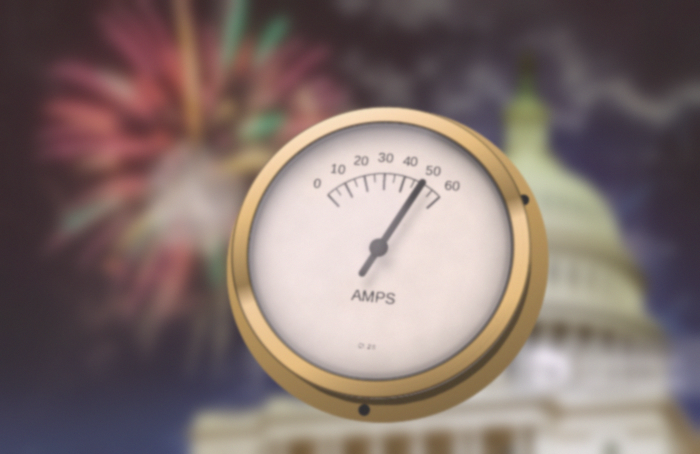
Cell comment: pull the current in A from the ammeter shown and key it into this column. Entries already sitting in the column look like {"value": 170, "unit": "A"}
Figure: {"value": 50, "unit": "A"}
